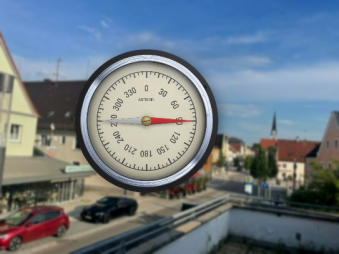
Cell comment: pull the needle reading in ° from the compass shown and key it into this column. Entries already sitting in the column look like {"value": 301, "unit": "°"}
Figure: {"value": 90, "unit": "°"}
